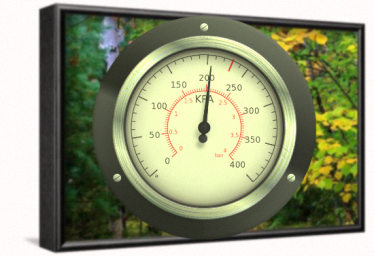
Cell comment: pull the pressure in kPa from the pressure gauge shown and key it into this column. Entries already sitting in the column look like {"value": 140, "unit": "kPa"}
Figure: {"value": 205, "unit": "kPa"}
